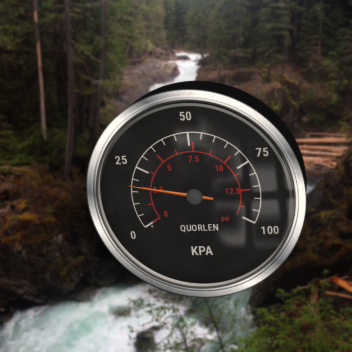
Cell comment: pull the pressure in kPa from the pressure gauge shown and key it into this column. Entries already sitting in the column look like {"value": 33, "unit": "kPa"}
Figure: {"value": 17.5, "unit": "kPa"}
